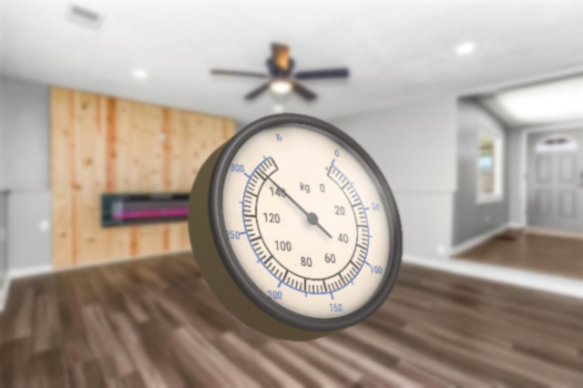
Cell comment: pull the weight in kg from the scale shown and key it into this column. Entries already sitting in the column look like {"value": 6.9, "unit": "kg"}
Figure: {"value": 140, "unit": "kg"}
